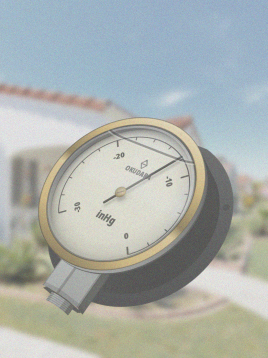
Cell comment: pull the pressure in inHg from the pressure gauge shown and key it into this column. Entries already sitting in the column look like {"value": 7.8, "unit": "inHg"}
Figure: {"value": -12, "unit": "inHg"}
